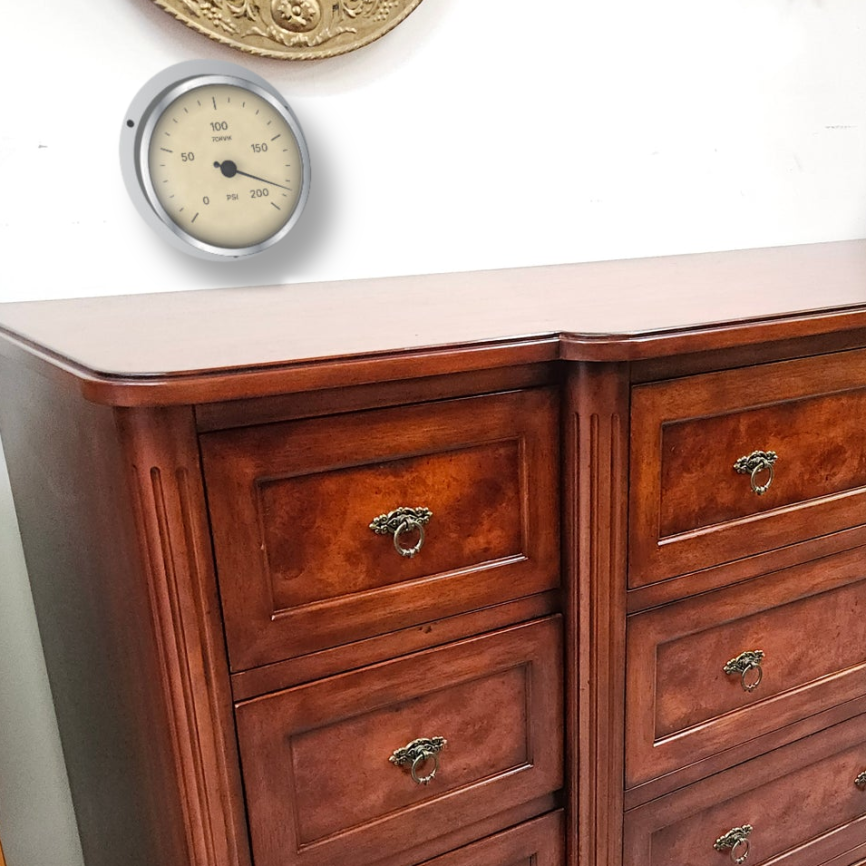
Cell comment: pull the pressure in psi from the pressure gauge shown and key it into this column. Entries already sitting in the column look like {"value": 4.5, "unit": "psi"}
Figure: {"value": 185, "unit": "psi"}
